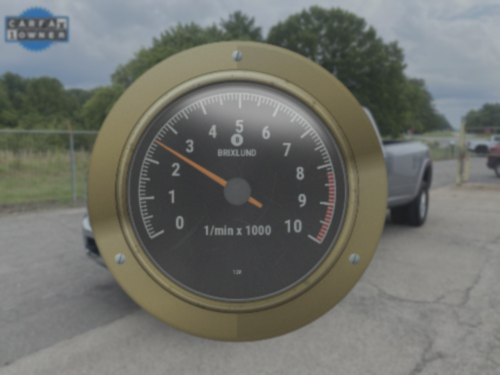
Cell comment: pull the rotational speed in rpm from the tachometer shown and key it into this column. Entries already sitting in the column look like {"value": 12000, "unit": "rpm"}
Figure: {"value": 2500, "unit": "rpm"}
